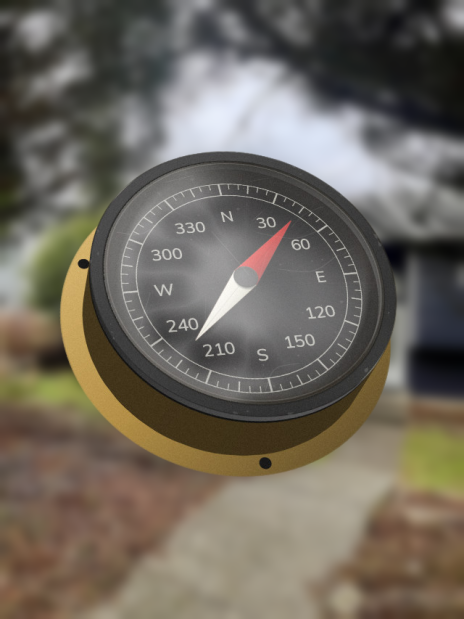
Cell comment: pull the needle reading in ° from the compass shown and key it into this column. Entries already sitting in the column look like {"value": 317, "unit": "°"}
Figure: {"value": 45, "unit": "°"}
